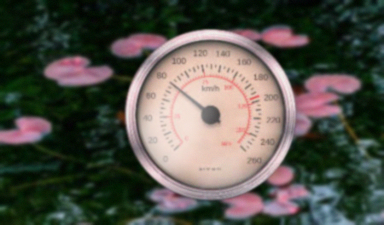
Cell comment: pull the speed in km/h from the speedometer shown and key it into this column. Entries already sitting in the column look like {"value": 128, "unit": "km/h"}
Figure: {"value": 80, "unit": "km/h"}
